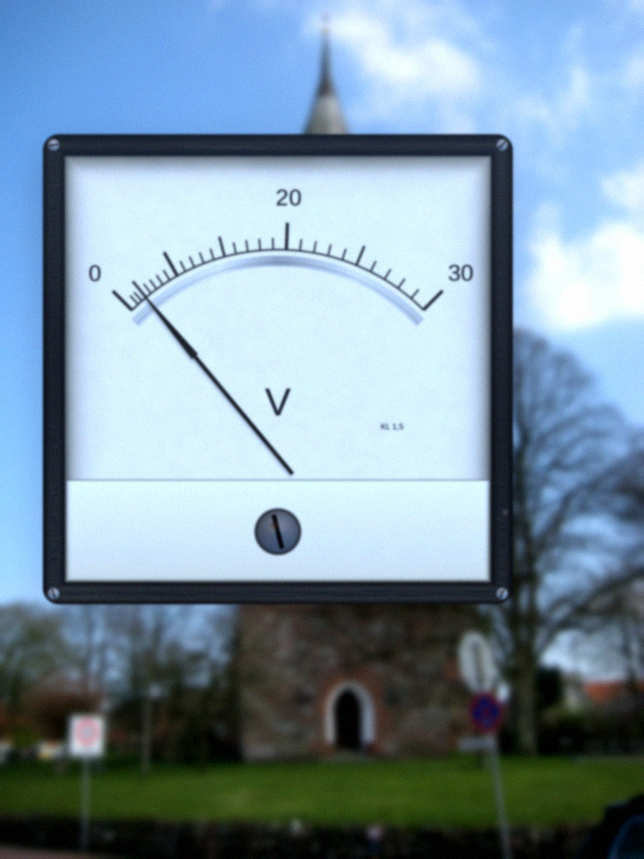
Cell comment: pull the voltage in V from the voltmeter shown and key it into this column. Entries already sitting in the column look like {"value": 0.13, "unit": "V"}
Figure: {"value": 5, "unit": "V"}
